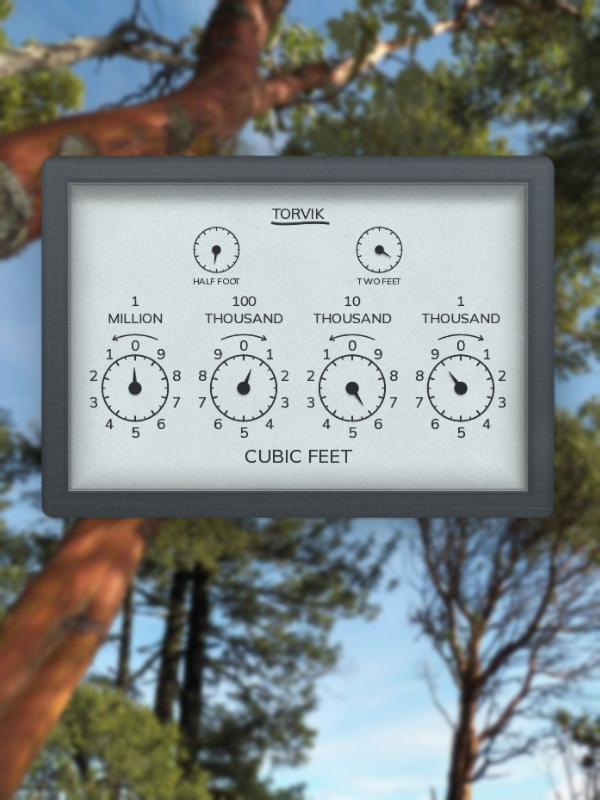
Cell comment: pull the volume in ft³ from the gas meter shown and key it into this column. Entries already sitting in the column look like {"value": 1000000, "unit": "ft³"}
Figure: {"value": 5900, "unit": "ft³"}
